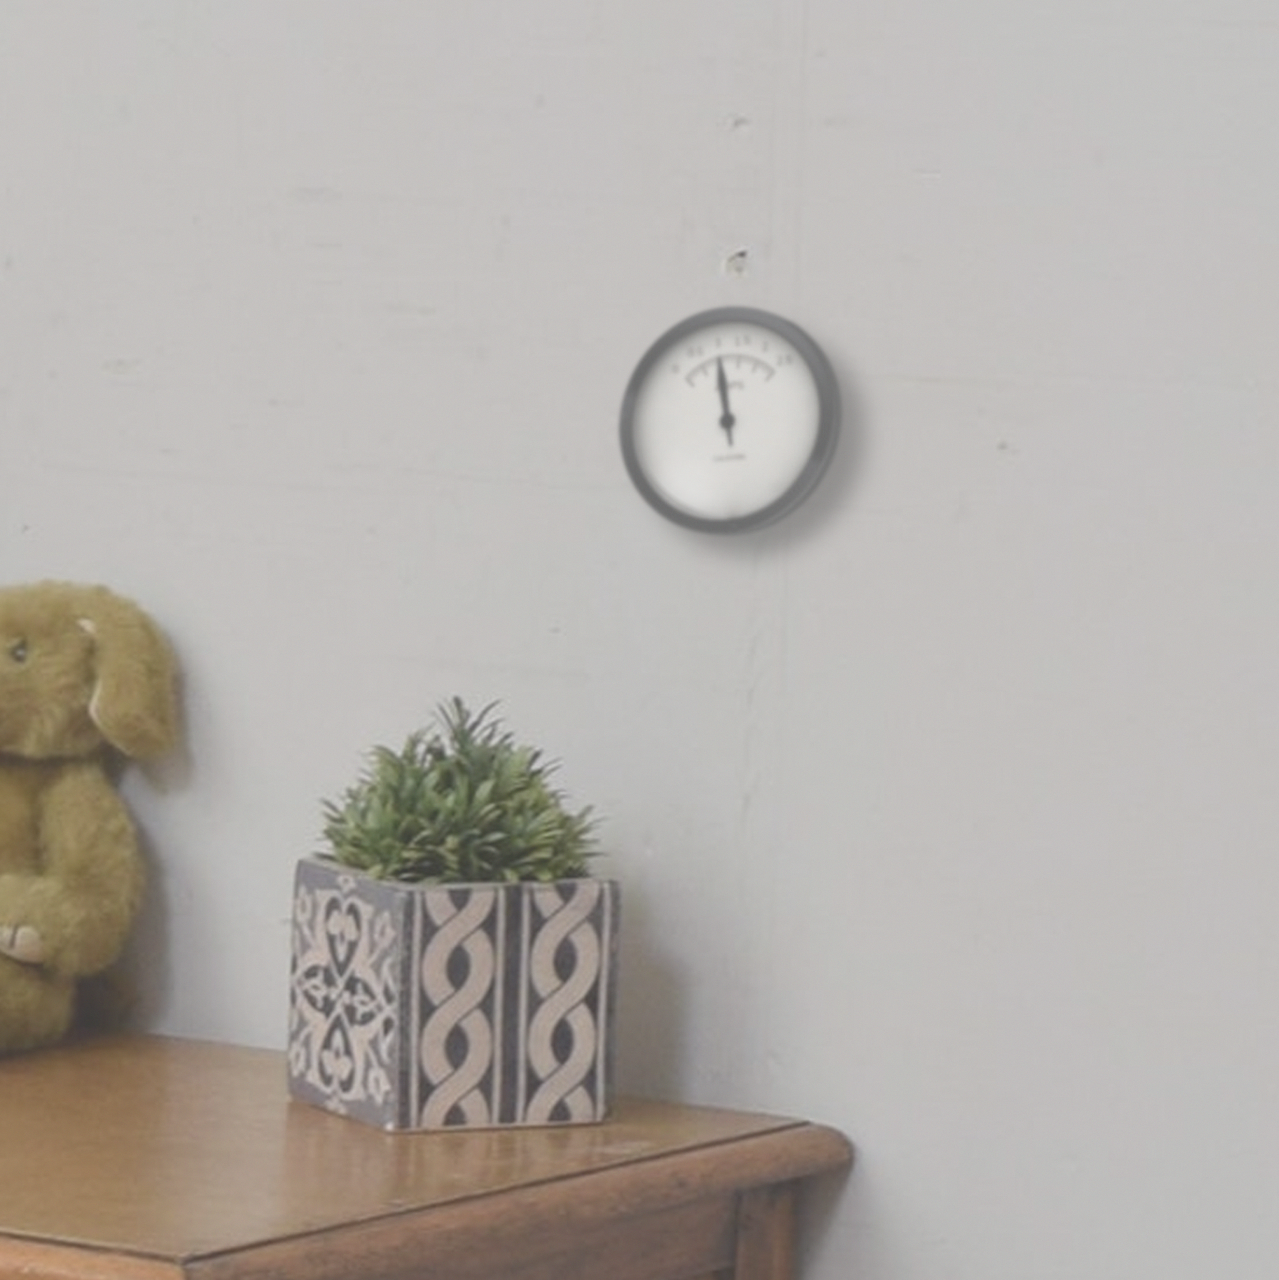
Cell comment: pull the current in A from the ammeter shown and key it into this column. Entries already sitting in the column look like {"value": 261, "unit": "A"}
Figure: {"value": 1, "unit": "A"}
